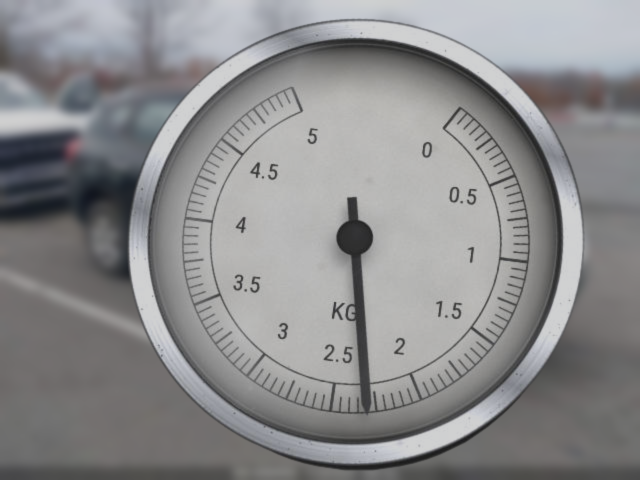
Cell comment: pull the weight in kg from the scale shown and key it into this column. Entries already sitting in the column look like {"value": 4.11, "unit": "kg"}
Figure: {"value": 2.3, "unit": "kg"}
